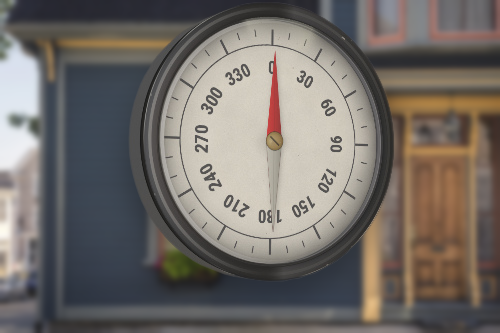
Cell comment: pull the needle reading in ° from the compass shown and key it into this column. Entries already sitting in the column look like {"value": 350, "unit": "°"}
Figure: {"value": 0, "unit": "°"}
